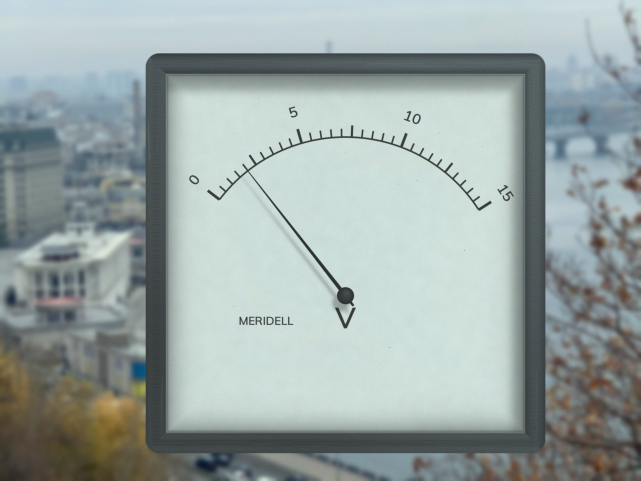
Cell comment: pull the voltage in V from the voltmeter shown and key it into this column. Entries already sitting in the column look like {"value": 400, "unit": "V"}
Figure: {"value": 2, "unit": "V"}
